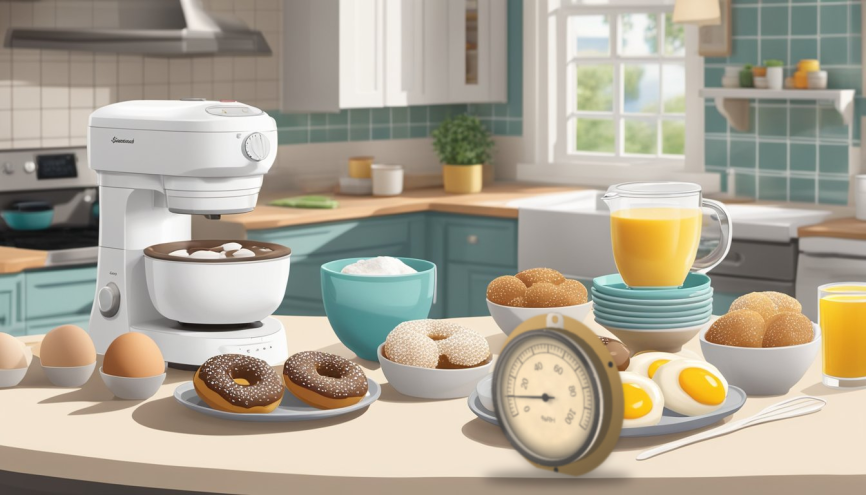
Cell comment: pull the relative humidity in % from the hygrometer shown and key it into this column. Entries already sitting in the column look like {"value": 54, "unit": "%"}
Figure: {"value": 10, "unit": "%"}
